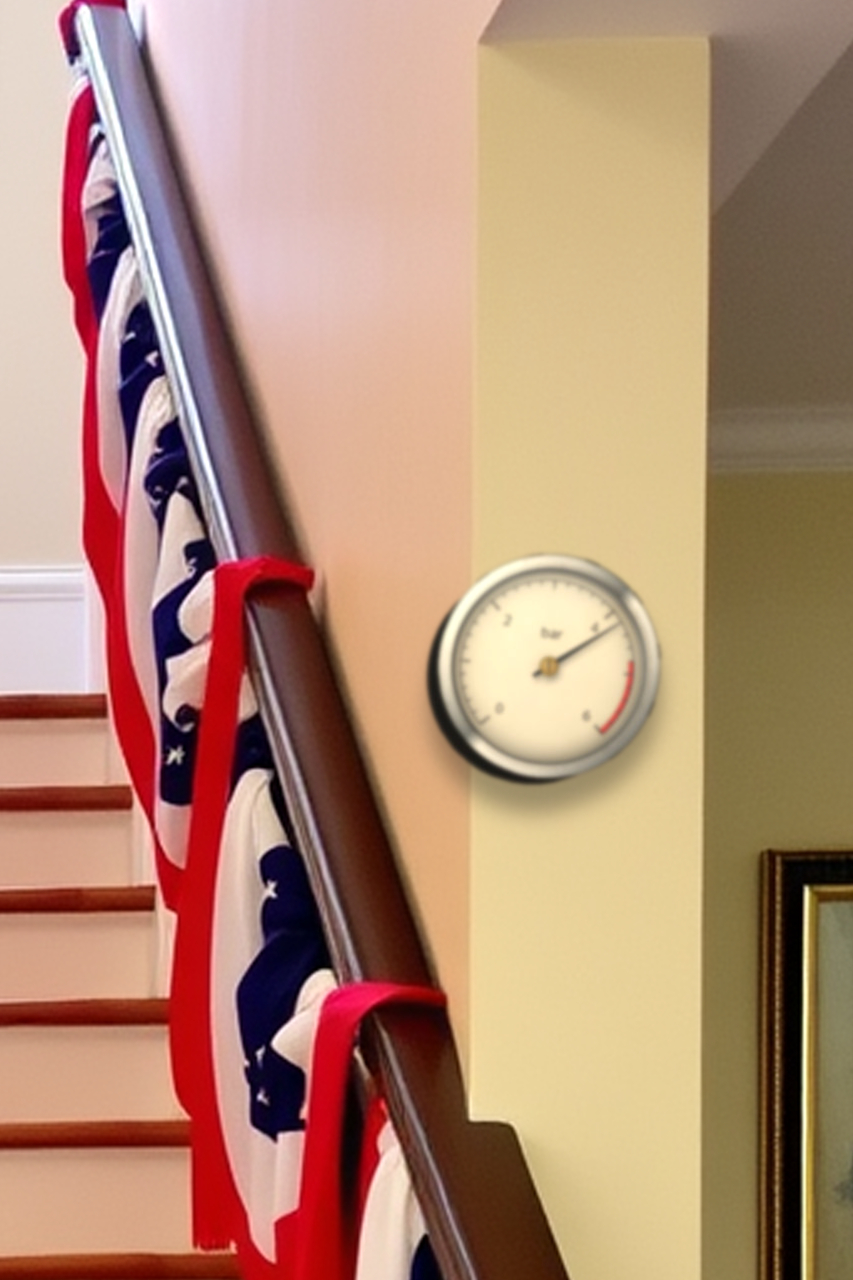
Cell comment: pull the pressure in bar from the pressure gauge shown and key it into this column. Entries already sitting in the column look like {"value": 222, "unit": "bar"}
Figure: {"value": 4.2, "unit": "bar"}
